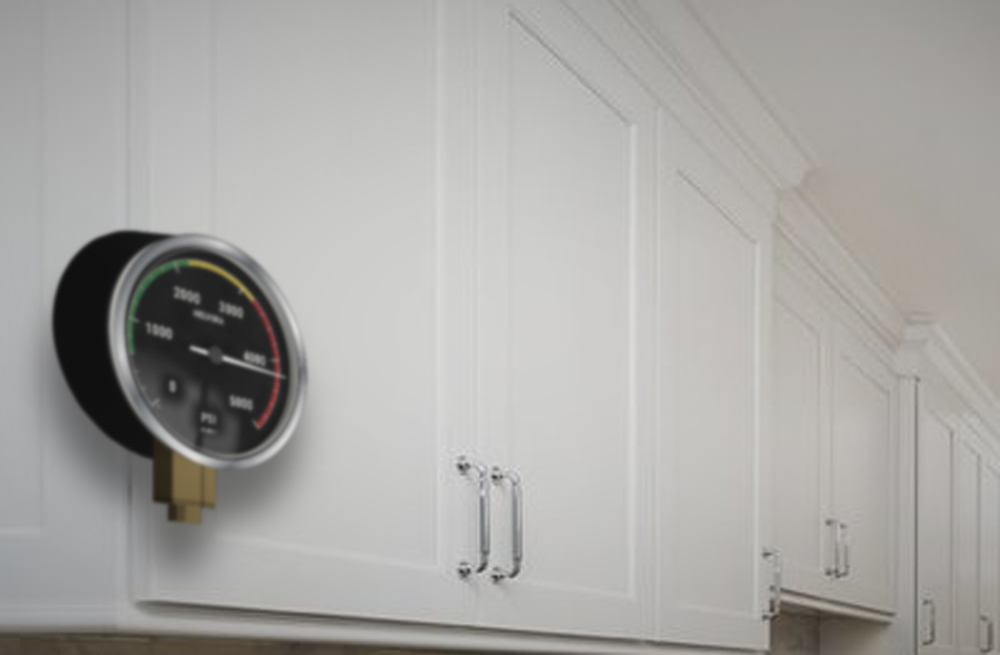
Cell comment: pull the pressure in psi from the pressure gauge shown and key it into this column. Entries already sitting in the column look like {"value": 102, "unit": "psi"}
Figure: {"value": 4200, "unit": "psi"}
